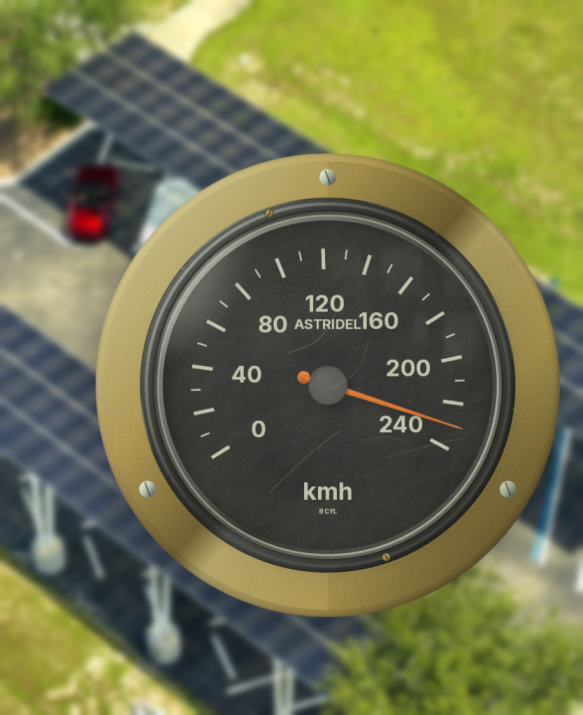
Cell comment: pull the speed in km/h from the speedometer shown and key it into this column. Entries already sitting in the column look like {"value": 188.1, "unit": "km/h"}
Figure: {"value": 230, "unit": "km/h"}
